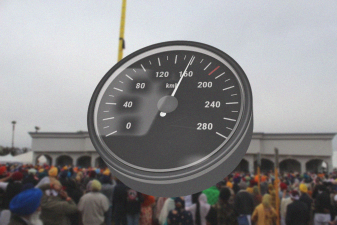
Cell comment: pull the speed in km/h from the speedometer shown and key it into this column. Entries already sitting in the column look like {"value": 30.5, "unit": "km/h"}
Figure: {"value": 160, "unit": "km/h"}
